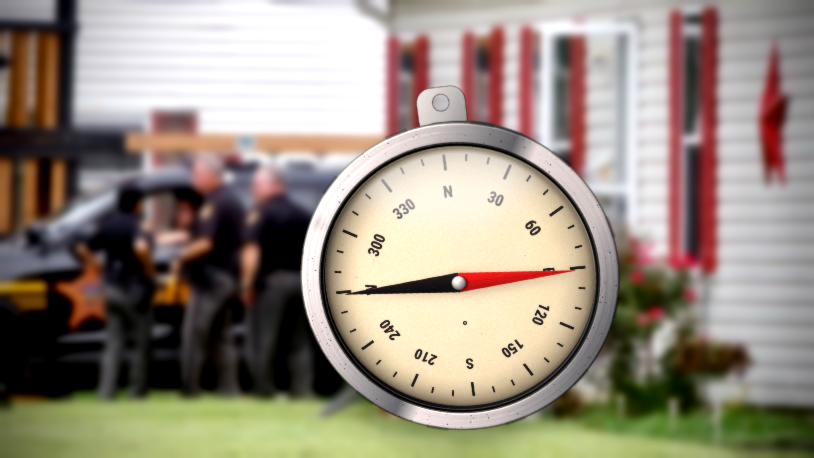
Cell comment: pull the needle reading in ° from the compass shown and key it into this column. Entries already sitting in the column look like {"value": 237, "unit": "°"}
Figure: {"value": 90, "unit": "°"}
